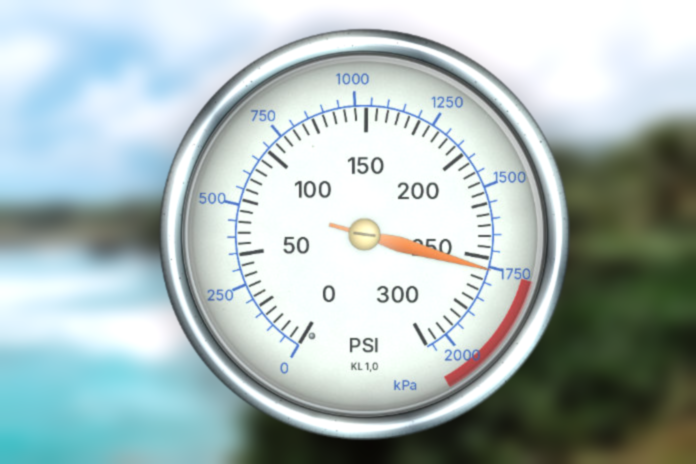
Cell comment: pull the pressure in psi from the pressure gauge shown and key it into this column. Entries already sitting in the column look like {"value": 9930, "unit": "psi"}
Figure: {"value": 255, "unit": "psi"}
